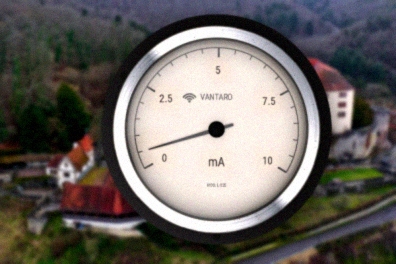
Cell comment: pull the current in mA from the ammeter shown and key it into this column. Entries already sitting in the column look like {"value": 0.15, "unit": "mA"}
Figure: {"value": 0.5, "unit": "mA"}
